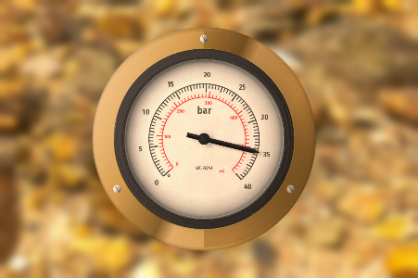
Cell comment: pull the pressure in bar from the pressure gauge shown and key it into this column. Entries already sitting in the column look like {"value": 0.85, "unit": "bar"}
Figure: {"value": 35, "unit": "bar"}
